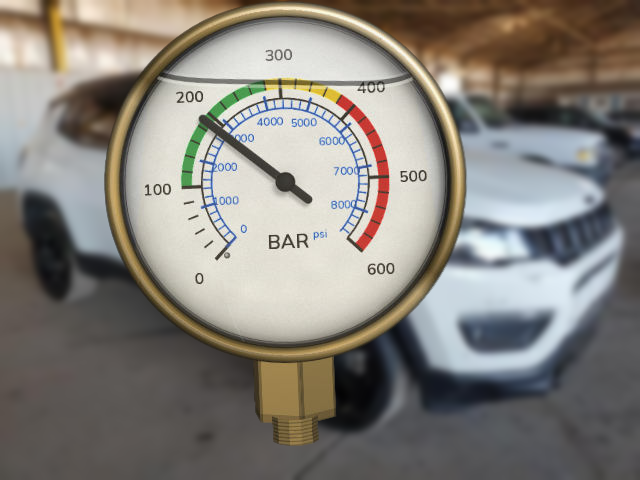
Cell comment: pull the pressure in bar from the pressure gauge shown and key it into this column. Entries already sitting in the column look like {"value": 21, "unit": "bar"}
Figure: {"value": 190, "unit": "bar"}
